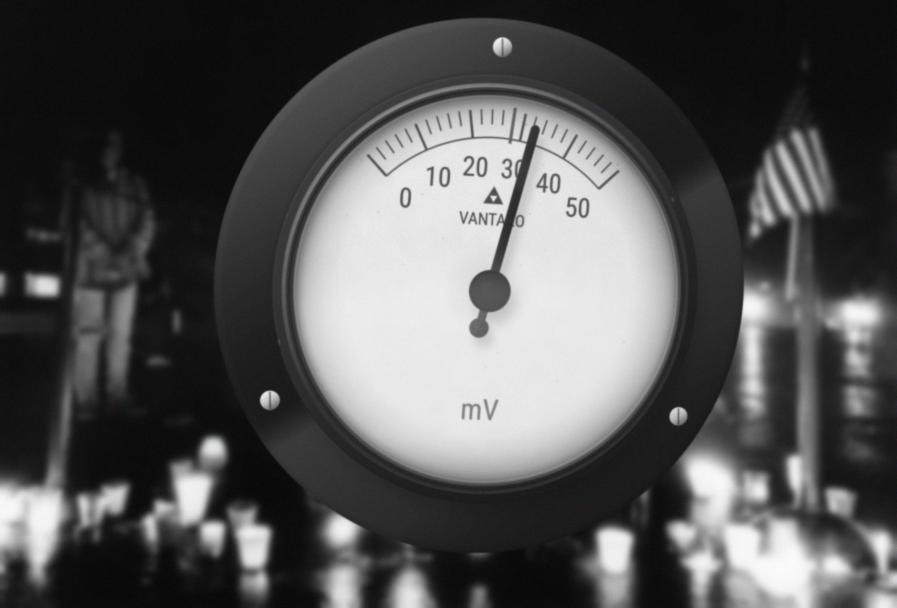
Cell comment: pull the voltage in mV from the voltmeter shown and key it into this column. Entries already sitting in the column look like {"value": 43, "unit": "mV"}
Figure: {"value": 32, "unit": "mV"}
